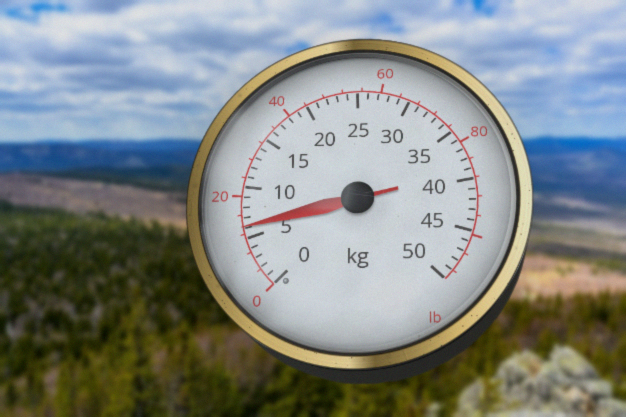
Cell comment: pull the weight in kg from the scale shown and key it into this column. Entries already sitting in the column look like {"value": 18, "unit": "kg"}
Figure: {"value": 6, "unit": "kg"}
